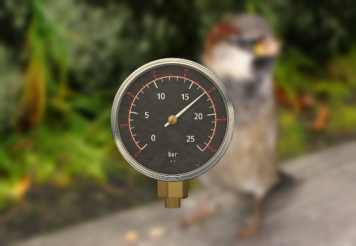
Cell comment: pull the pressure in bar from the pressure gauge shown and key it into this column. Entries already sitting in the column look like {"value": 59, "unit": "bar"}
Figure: {"value": 17, "unit": "bar"}
